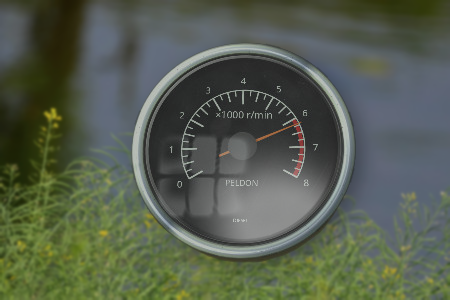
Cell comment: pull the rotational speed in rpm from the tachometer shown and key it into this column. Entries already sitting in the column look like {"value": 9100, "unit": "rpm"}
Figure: {"value": 6250, "unit": "rpm"}
